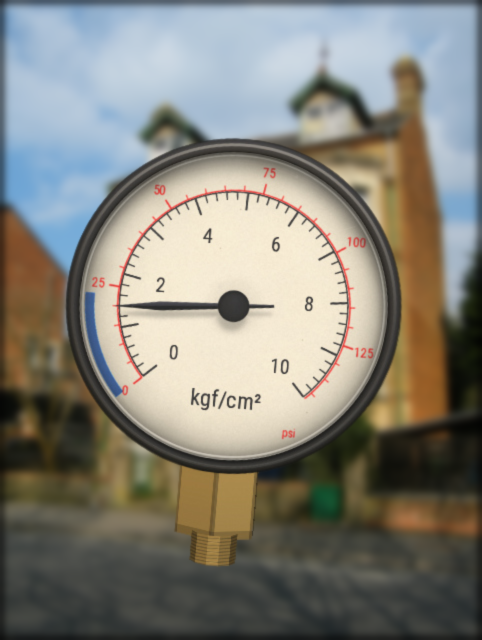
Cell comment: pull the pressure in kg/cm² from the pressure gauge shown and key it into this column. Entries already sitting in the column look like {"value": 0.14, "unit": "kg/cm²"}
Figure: {"value": 1.4, "unit": "kg/cm²"}
